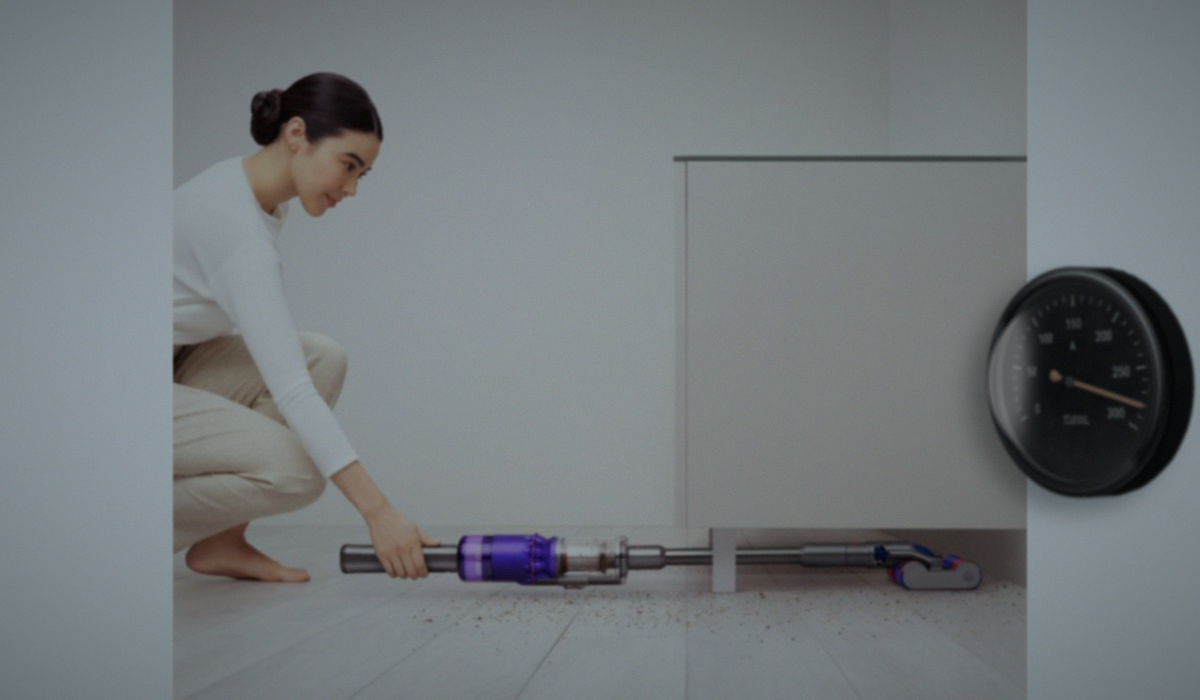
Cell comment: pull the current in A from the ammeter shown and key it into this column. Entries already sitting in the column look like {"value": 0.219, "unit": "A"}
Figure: {"value": 280, "unit": "A"}
